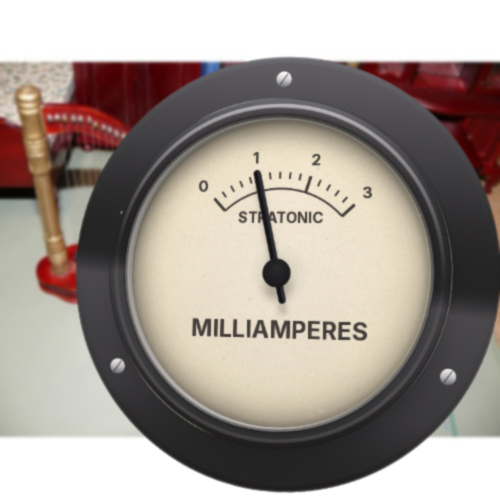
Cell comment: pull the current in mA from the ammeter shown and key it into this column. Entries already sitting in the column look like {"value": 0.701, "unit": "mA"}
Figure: {"value": 1, "unit": "mA"}
